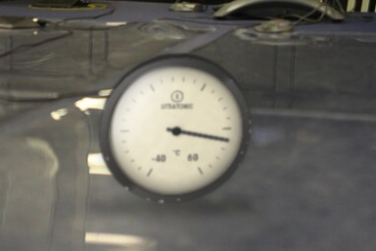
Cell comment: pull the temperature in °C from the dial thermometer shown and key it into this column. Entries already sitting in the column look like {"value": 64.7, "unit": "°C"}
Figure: {"value": 44, "unit": "°C"}
